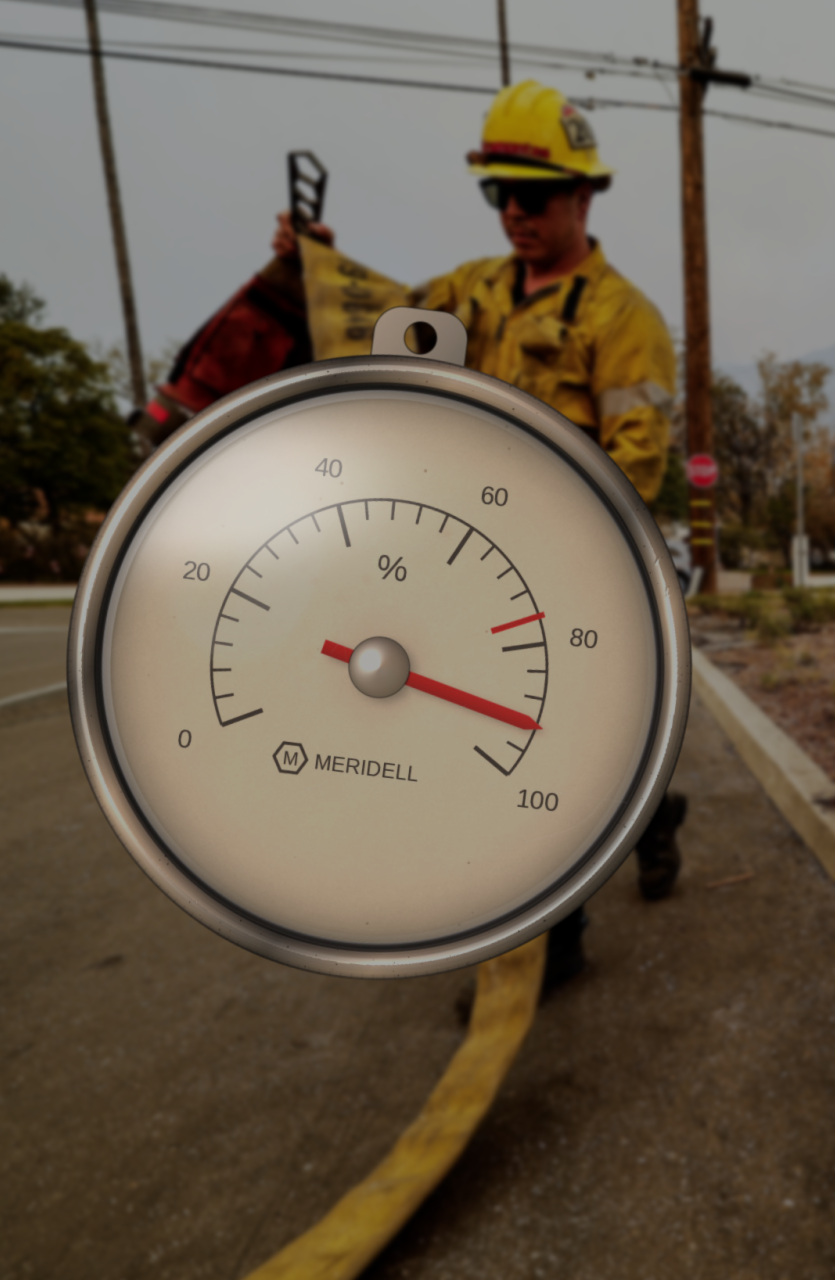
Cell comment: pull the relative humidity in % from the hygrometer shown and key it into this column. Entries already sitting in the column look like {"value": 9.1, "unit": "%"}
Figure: {"value": 92, "unit": "%"}
